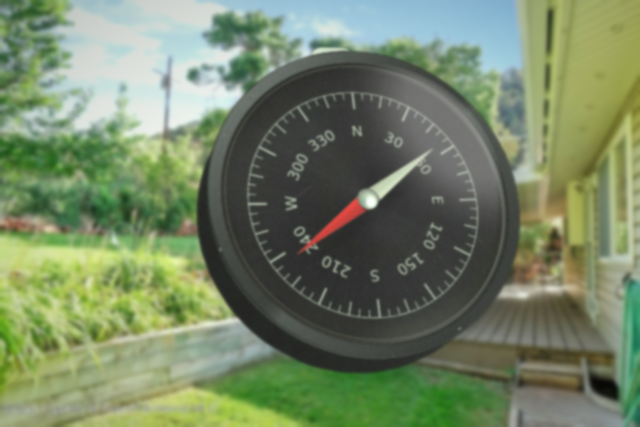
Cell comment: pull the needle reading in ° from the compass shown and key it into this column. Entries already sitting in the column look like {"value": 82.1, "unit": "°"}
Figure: {"value": 235, "unit": "°"}
